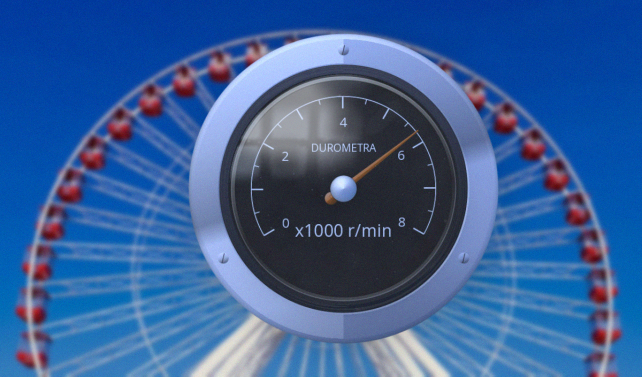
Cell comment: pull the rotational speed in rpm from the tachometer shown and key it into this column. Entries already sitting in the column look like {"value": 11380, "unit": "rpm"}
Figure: {"value": 5750, "unit": "rpm"}
